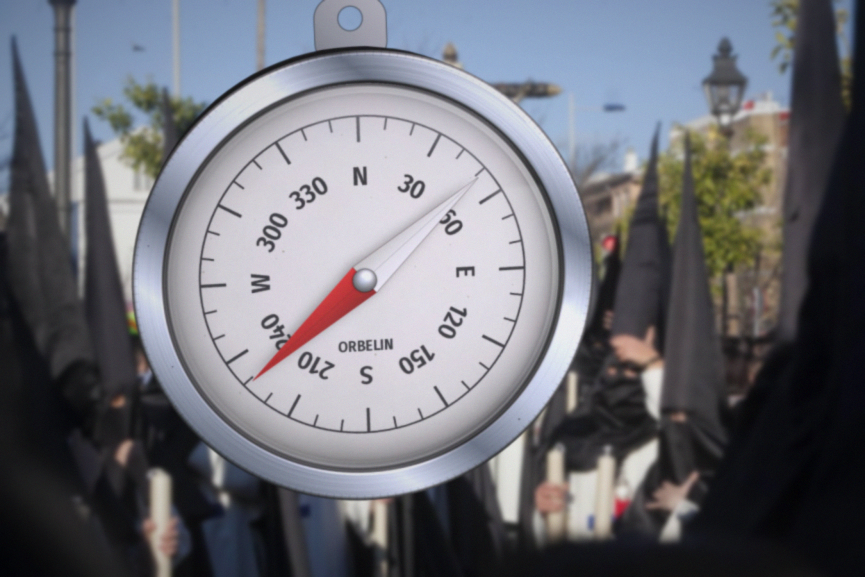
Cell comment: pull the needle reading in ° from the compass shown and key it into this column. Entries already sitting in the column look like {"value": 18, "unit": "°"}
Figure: {"value": 230, "unit": "°"}
